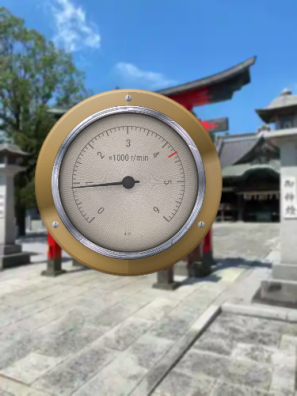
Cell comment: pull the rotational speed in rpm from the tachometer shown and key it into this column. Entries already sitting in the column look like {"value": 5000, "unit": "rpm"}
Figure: {"value": 900, "unit": "rpm"}
